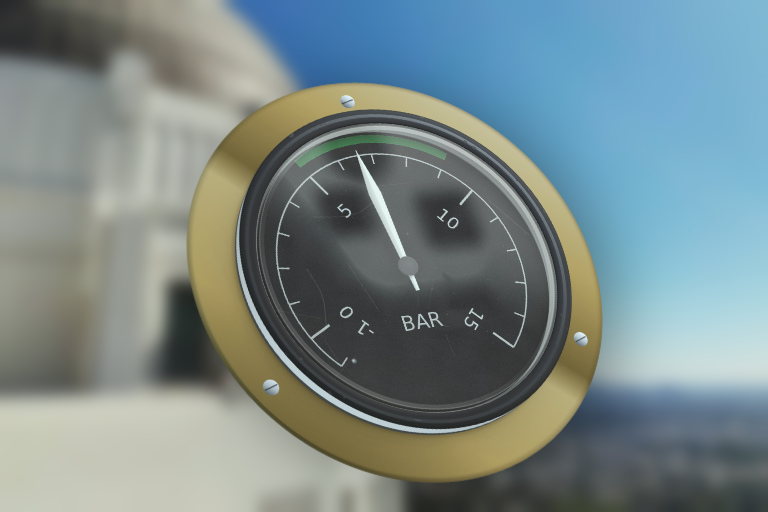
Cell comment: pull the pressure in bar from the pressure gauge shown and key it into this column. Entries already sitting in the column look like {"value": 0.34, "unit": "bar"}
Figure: {"value": 6.5, "unit": "bar"}
